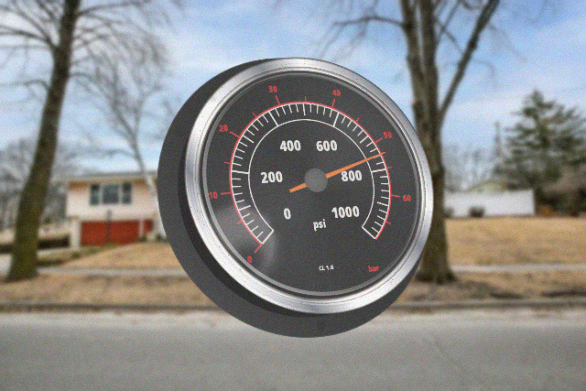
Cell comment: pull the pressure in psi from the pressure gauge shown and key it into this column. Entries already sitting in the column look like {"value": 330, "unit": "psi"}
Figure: {"value": 760, "unit": "psi"}
